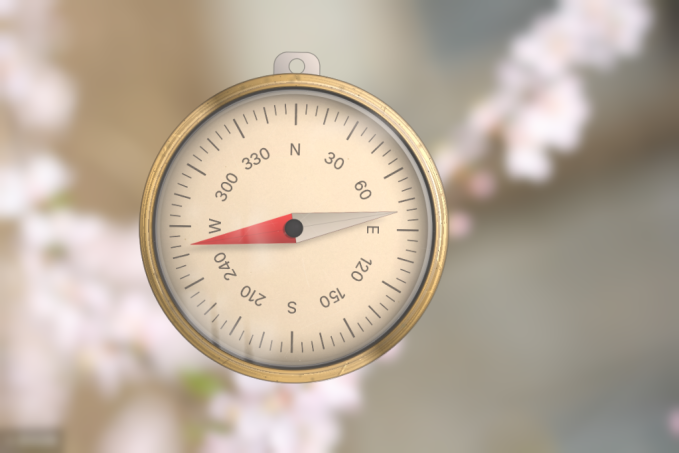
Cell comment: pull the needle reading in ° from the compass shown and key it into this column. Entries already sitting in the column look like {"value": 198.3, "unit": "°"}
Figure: {"value": 260, "unit": "°"}
